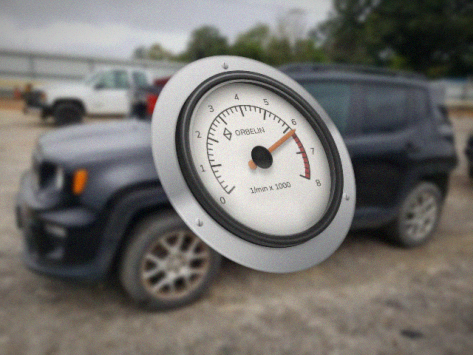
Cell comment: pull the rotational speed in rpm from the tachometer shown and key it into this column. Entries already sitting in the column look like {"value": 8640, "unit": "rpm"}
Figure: {"value": 6200, "unit": "rpm"}
